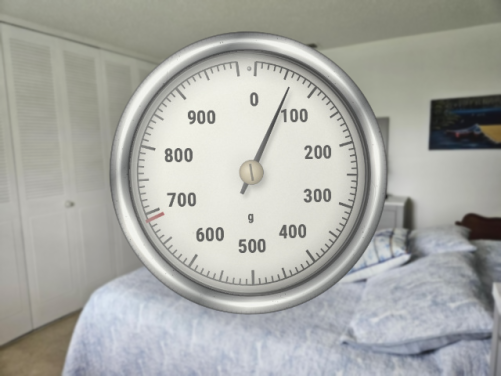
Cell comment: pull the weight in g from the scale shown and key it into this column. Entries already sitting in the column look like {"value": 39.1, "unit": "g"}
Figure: {"value": 60, "unit": "g"}
